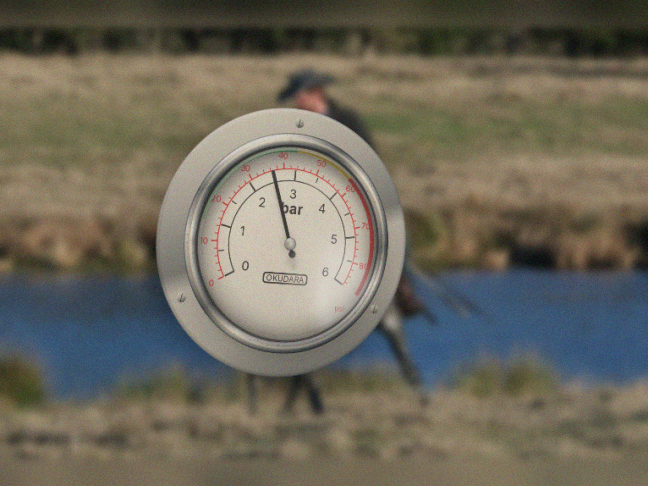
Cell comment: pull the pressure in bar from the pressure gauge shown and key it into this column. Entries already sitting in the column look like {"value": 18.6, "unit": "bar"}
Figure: {"value": 2.5, "unit": "bar"}
